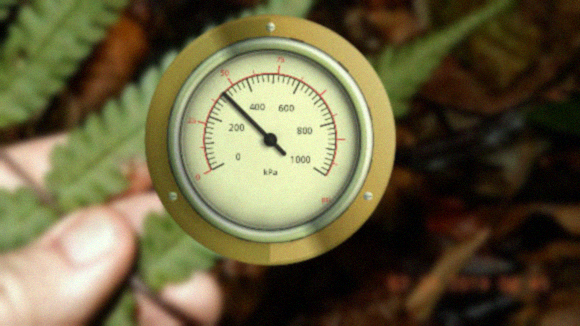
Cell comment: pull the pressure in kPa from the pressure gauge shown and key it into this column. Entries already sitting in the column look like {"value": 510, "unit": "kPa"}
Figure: {"value": 300, "unit": "kPa"}
